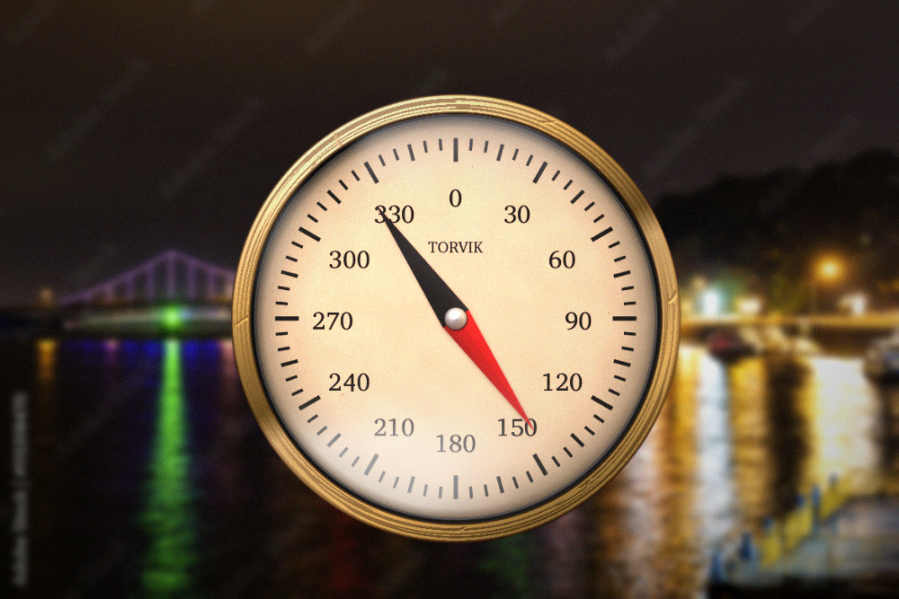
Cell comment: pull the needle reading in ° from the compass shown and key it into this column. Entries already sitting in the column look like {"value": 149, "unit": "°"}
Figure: {"value": 145, "unit": "°"}
